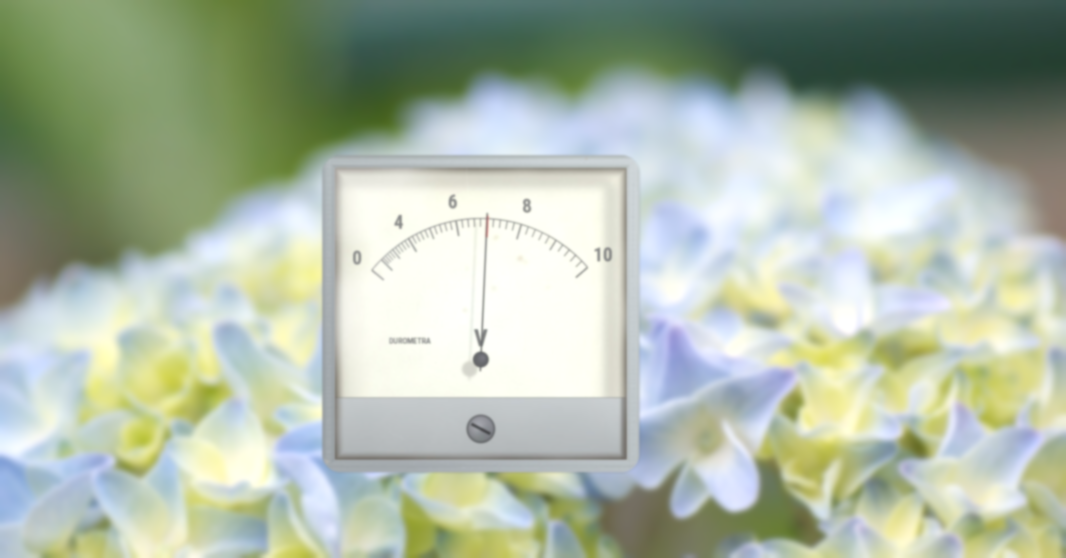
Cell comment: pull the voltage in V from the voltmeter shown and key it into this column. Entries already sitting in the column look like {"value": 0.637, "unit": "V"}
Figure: {"value": 7, "unit": "V"}
